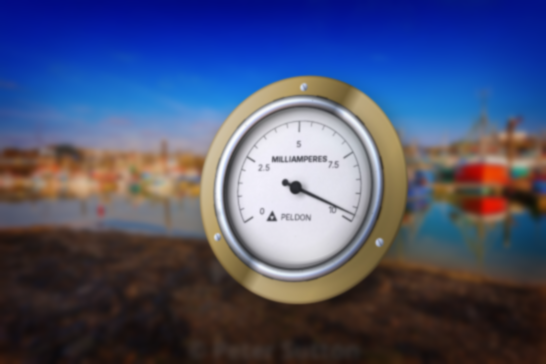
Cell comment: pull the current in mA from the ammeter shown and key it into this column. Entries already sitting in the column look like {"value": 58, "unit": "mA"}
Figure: {"value": 9.75, "unit": "mA"}
